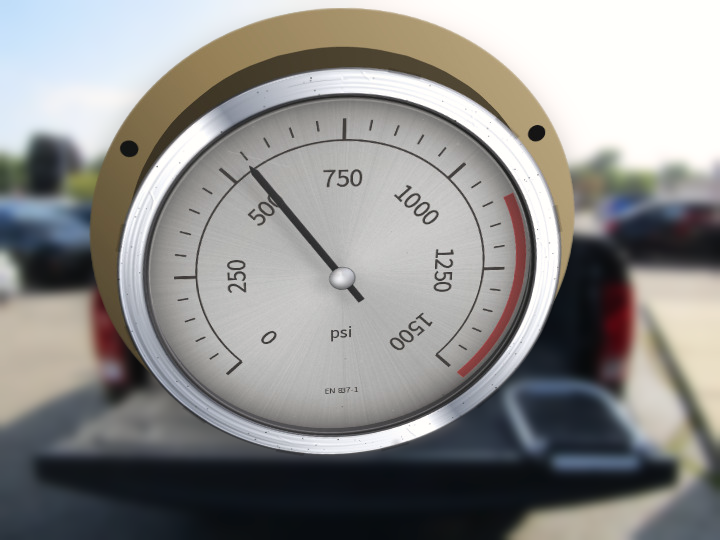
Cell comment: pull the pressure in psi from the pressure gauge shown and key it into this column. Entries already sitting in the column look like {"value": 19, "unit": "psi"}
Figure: {"value": 550, "unit": "psi"}
